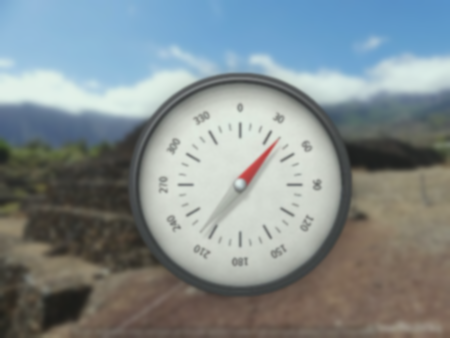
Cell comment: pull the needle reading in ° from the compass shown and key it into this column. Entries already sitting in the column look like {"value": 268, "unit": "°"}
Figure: {"value": 40, "unit": "°"}
